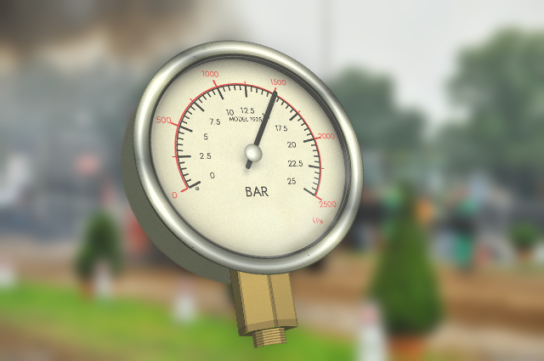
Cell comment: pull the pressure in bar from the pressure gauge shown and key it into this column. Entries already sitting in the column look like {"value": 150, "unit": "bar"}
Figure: {"value": 15, "unit": "bar"}
